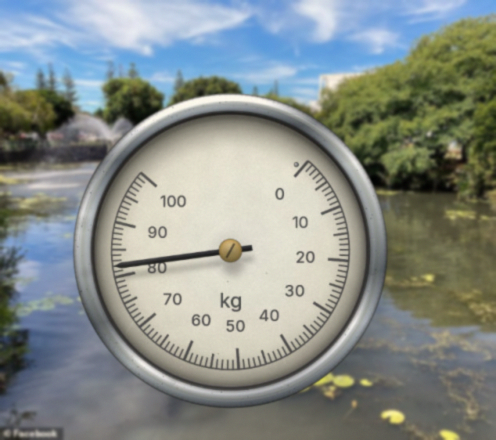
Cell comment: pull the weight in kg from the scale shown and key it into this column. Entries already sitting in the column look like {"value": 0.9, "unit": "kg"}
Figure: {"value": 82, "unit": "kg"}
